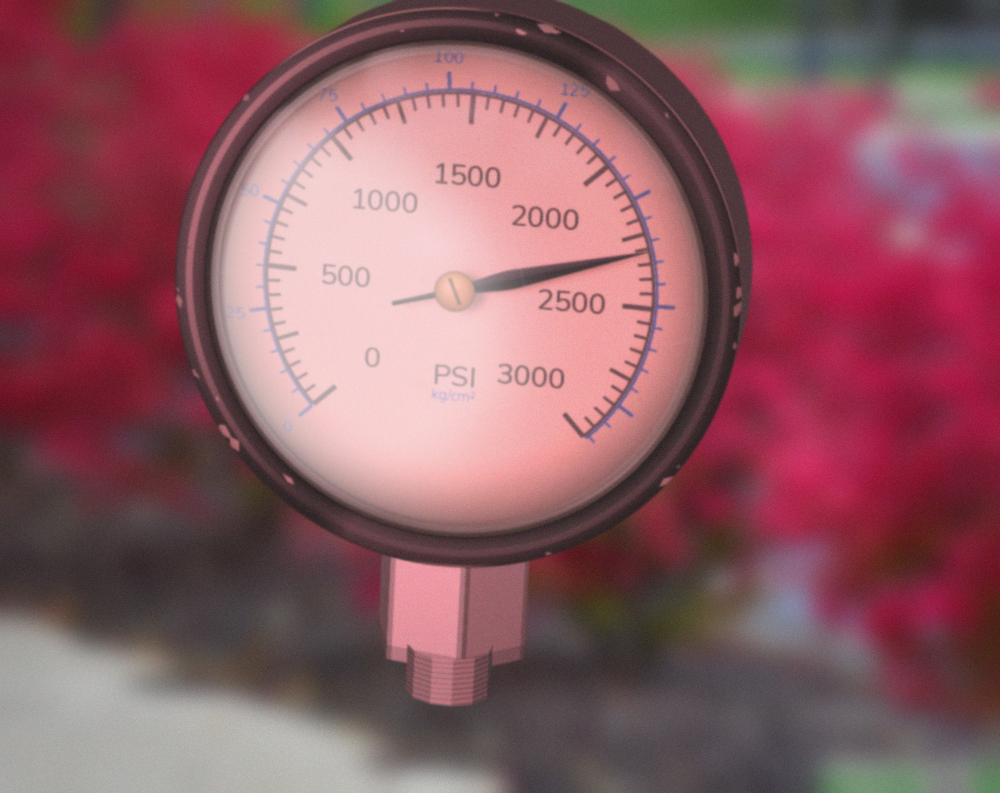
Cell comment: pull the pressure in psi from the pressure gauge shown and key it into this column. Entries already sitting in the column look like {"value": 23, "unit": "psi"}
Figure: {"value": 2300, "unit": "psi"}
